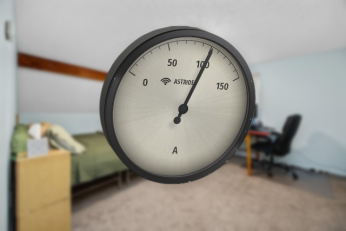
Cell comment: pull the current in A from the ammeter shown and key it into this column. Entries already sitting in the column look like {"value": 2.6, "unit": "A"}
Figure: {"value": 100, "unit": "A"}
